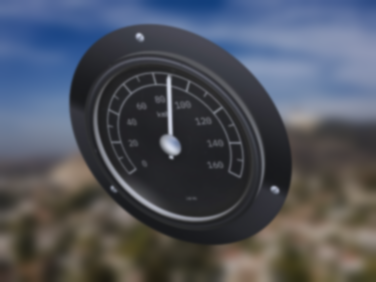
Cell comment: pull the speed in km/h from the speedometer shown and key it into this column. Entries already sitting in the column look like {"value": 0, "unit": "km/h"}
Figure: {"value": 90, "unit": "km/h"}
